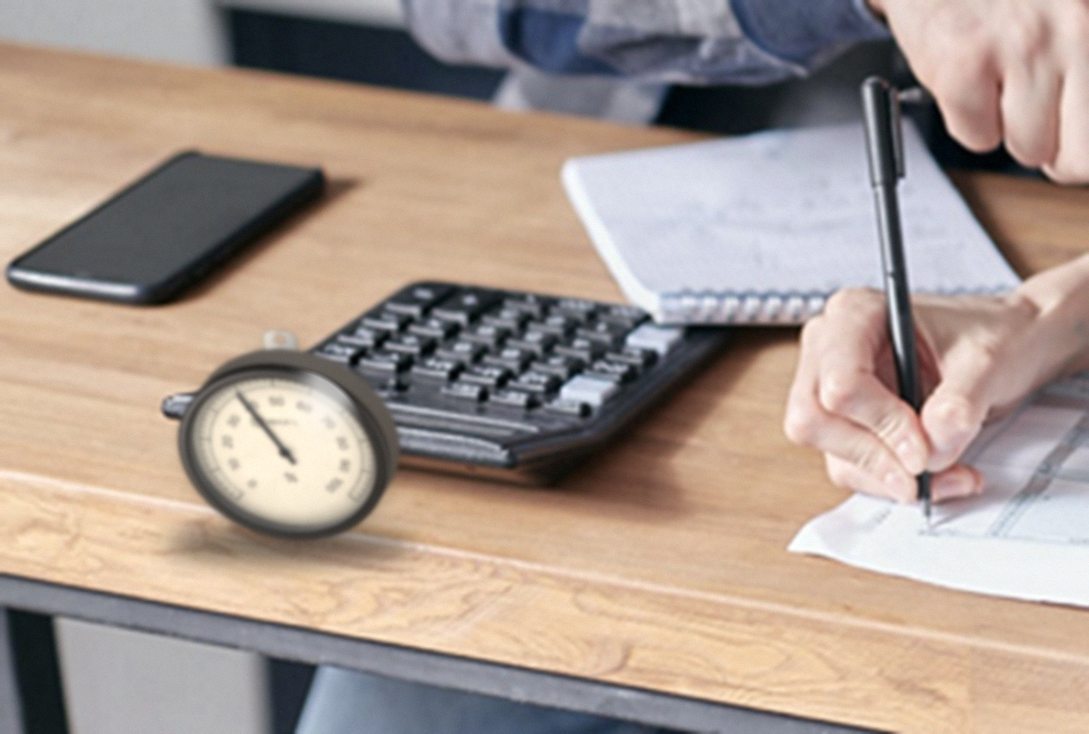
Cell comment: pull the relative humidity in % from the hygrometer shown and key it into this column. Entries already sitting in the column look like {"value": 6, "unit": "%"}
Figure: {"value": 40, "unit": "%"}
